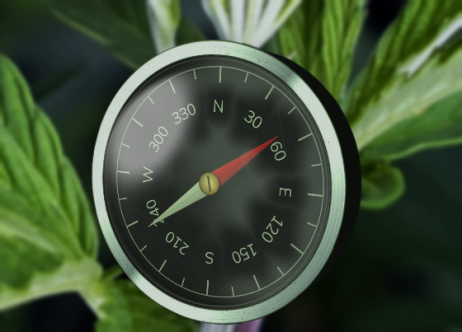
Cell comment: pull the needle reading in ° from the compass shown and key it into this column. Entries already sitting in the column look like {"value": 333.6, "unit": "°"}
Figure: {"value": 52.5, "unit": "°"}
